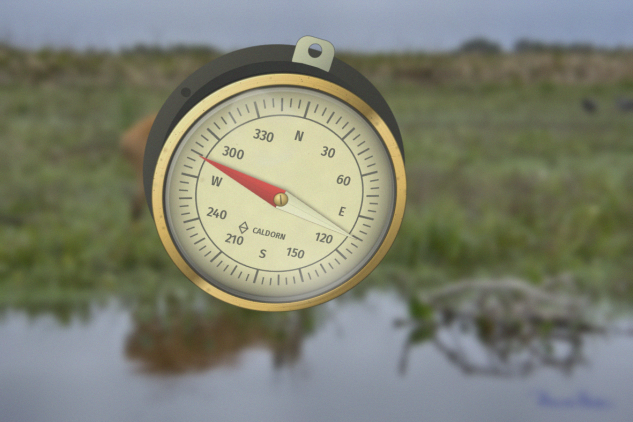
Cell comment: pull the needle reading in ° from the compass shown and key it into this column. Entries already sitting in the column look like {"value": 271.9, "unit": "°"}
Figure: {"value": 285, "unit": "°"}
